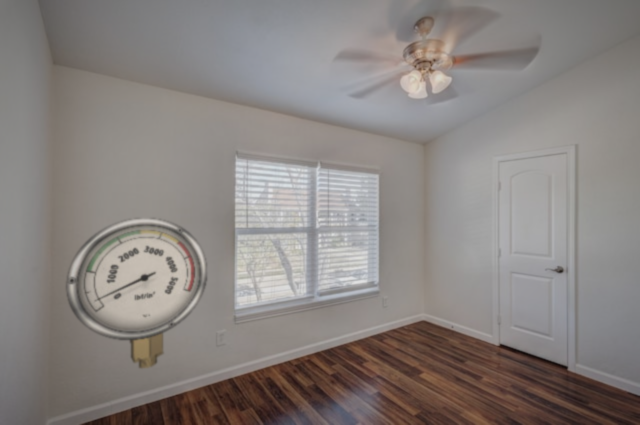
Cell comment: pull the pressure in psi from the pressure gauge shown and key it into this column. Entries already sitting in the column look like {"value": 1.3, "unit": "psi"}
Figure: {"value": 250, "unit": "psi"}
